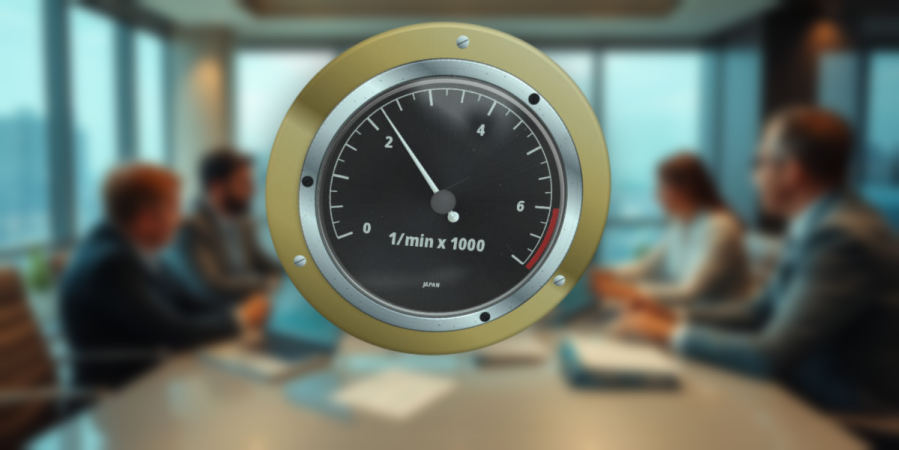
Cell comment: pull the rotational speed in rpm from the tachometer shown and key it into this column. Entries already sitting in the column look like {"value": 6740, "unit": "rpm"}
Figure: {"value": 2250, "unit": "rpm"}
